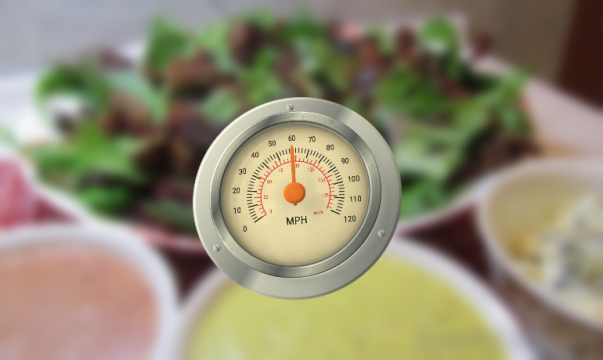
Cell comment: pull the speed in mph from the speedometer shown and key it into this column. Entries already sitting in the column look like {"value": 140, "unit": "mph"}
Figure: {"value": 60, "unit": "mph"}
